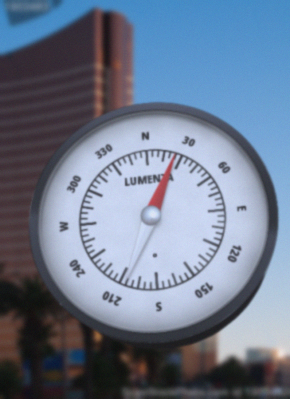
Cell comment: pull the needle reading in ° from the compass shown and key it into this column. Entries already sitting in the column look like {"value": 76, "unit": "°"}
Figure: {"value": 25, "unit": "°"}
